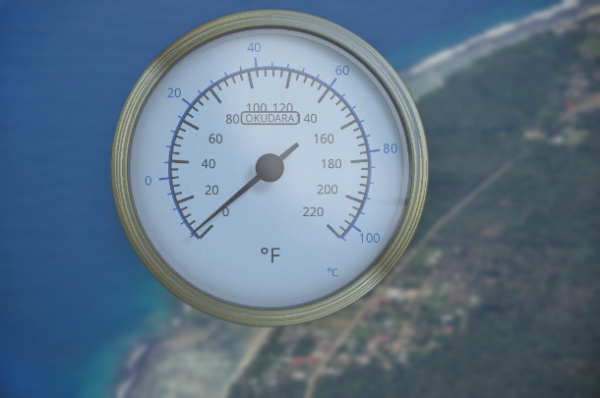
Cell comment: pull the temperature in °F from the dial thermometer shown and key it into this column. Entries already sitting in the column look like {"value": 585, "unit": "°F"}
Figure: {"value": 4, "unit": "°F"}
